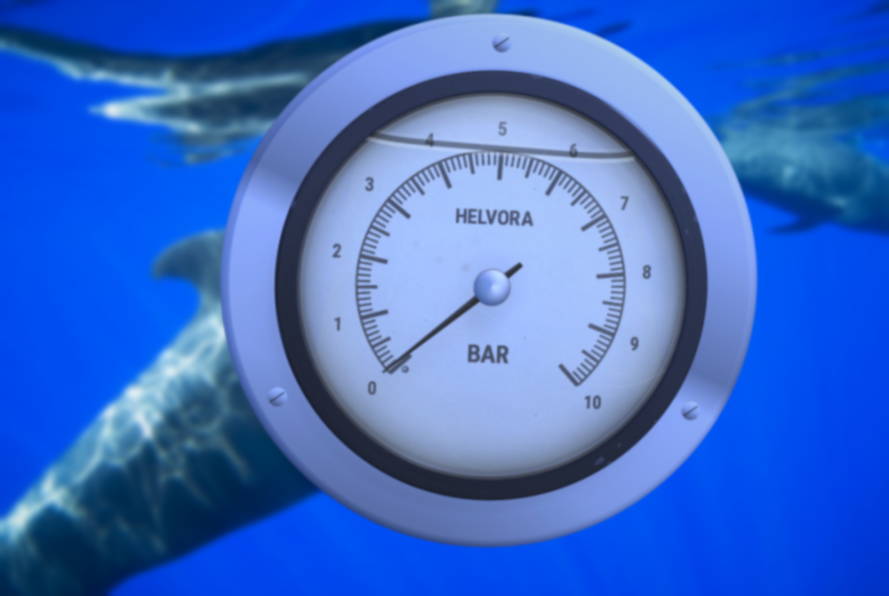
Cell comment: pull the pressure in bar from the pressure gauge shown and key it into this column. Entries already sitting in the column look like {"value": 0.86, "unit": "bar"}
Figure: {"value": 0.1, "unit": "bar"}
